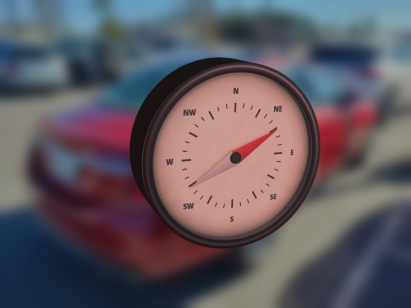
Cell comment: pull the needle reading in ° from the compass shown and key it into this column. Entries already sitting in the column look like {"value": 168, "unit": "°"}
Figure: {"value": 60, "unit": "°"}
